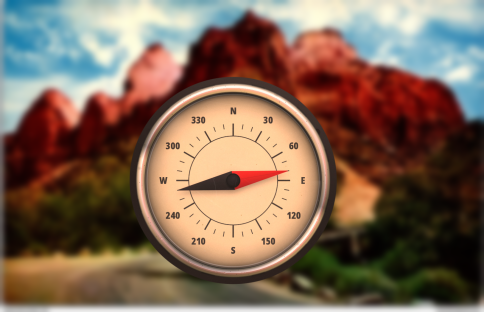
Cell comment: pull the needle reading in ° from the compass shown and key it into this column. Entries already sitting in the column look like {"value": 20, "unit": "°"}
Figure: {"value": 80, "unit": "°"}
